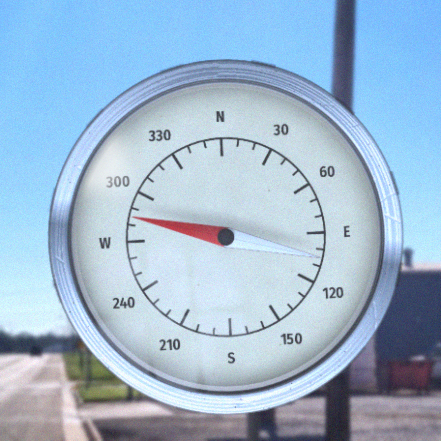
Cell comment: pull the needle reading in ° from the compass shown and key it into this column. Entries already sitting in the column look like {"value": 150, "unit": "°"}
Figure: {"value": 285, "unit": "°"}
